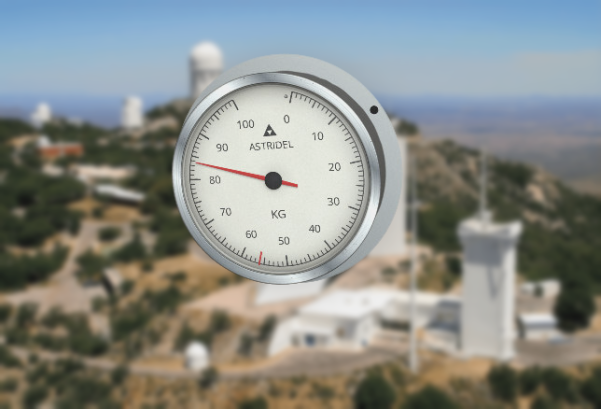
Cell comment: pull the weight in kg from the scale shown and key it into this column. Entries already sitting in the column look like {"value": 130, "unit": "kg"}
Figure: {"value": 84, "unit": "kg"}
